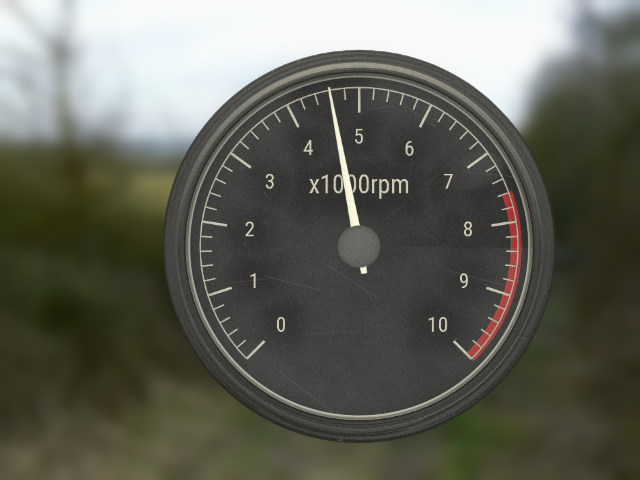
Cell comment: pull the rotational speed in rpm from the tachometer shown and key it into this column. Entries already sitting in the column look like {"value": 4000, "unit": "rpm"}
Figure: {"value": 4600, "unit": "rpm"}
